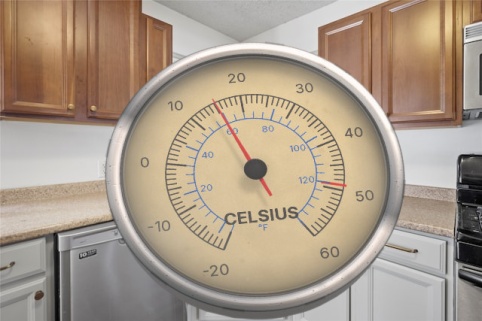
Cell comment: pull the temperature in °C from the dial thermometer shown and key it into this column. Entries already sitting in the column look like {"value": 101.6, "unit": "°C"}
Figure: {"value": 15, "unit": "°C"}
